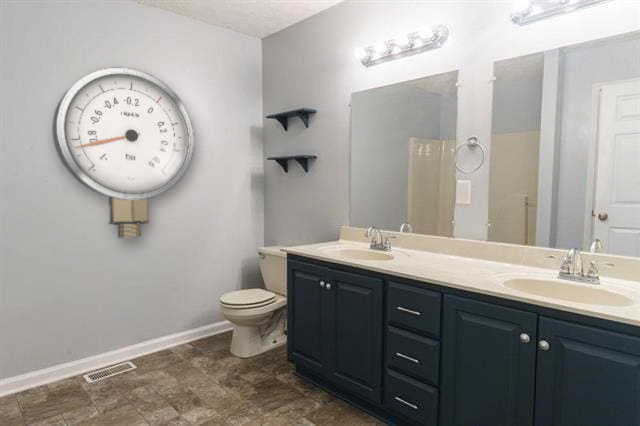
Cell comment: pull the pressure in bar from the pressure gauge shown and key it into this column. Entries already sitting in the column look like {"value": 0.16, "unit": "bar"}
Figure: {"value": -0.85, "unit": "bar"}
